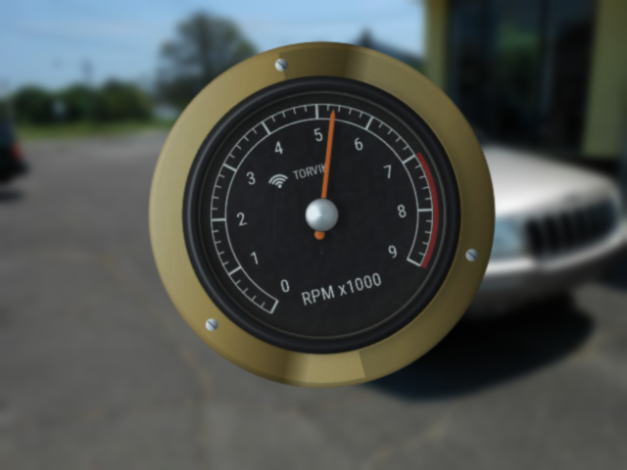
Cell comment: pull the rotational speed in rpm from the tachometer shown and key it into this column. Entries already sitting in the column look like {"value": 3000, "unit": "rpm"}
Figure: {"value": 5300, "unit": "rpm"}
